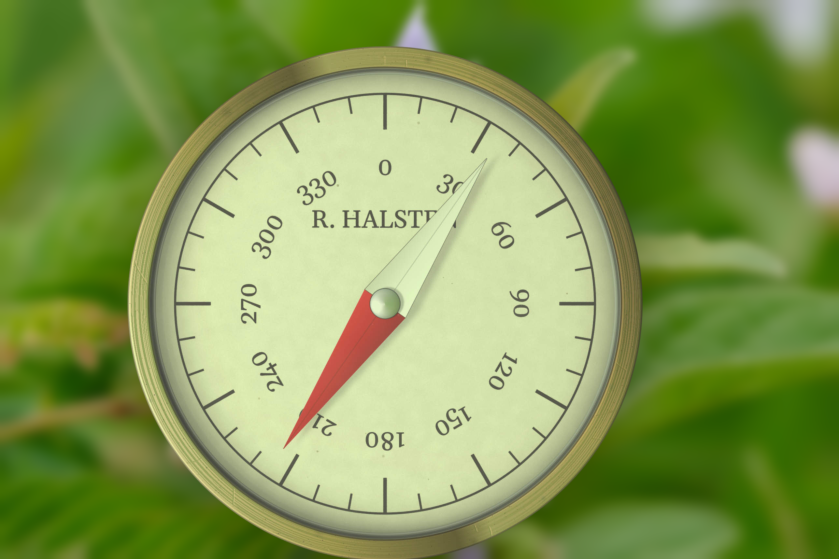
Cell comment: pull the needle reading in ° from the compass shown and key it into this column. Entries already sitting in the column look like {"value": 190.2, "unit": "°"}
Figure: {"value": 215, "unit": "°"}
